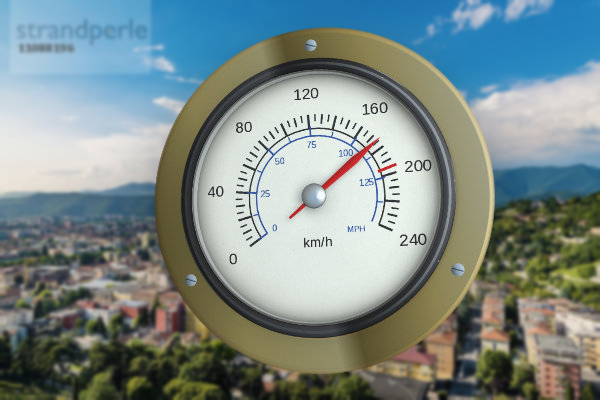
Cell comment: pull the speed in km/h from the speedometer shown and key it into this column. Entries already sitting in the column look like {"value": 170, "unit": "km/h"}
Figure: {"value": 175, "unit": "km/h"}
